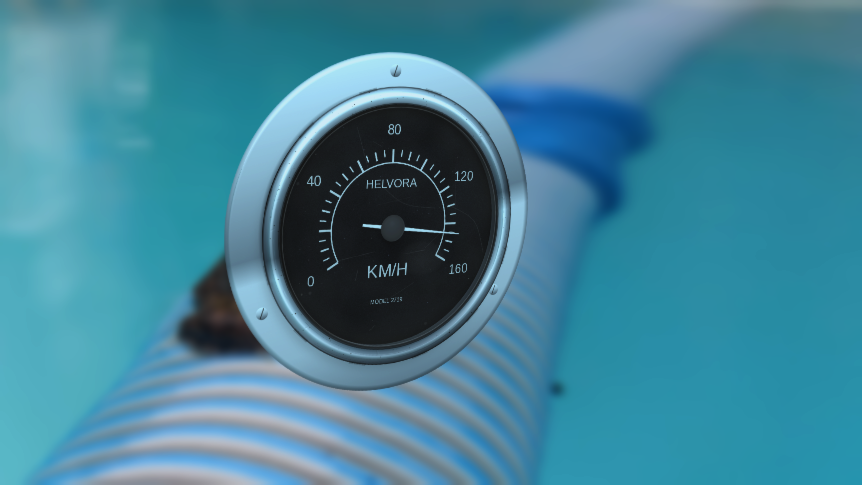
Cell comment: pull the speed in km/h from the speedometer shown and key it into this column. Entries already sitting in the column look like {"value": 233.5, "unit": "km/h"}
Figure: {"value": 145, "unit": "km/h"}
